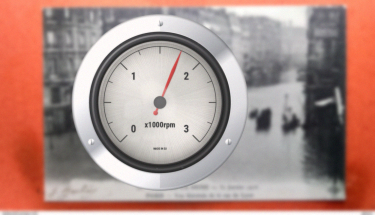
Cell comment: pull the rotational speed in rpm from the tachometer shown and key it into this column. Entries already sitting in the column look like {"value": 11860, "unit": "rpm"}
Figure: {"value": 1750, "unit": "rpm"}
